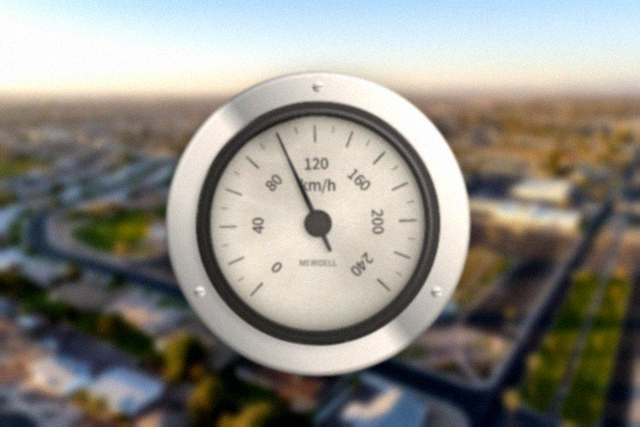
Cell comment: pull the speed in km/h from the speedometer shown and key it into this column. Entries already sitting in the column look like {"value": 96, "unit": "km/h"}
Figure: {"value": 100, "unit": "km/h"}
